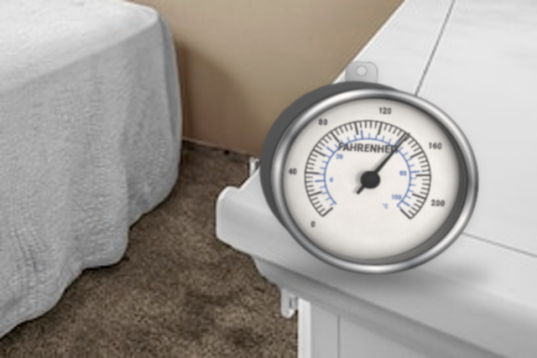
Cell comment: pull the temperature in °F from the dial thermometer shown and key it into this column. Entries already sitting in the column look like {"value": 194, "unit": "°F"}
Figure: {"value": 140, "unit": "°F"}
